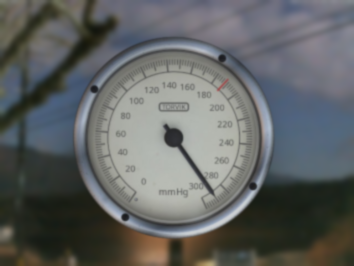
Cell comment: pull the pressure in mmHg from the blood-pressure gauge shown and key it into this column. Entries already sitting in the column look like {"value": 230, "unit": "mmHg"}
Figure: {"value": 290, "unit": "mmHg"}
